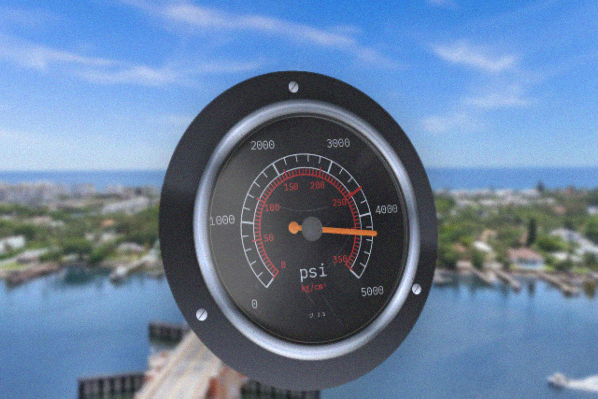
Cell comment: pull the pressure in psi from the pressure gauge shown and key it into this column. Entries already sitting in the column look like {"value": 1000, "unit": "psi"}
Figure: {"value": 4300, "unit": "psi"}
